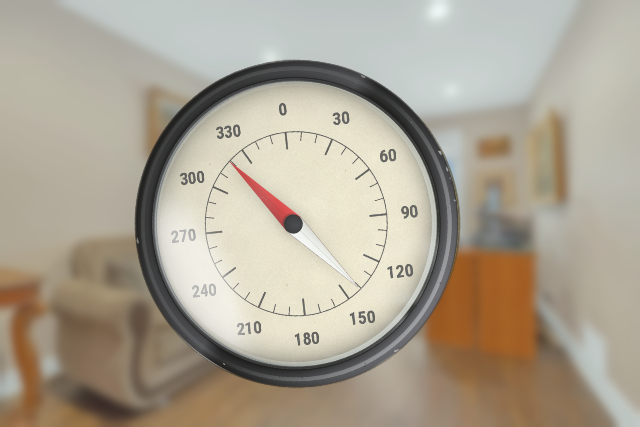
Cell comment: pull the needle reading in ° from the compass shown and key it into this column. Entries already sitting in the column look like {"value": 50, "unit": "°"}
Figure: {"value": 320, "unit": "°"}
